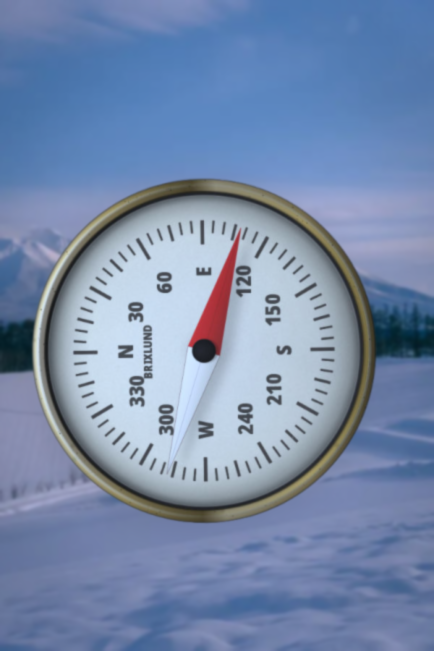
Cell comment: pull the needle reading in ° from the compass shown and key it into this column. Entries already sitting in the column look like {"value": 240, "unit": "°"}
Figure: {"value": 107.5, "unit": "°"}
